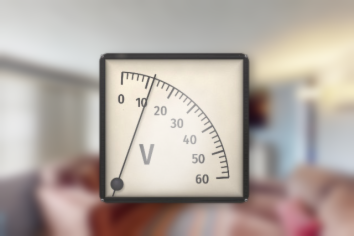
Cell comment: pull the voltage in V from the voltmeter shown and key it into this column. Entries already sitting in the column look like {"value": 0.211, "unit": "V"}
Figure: {"value": 12, "unit": "V"}
